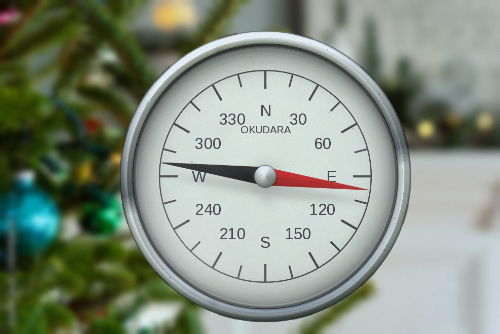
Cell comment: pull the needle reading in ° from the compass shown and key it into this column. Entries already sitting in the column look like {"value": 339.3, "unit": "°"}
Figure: {"value": 97.5, "unit": "°"}
